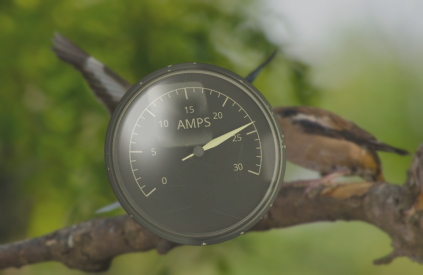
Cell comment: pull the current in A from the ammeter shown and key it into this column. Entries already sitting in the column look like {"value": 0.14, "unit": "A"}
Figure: {"value": 24, "unit": "A"}
